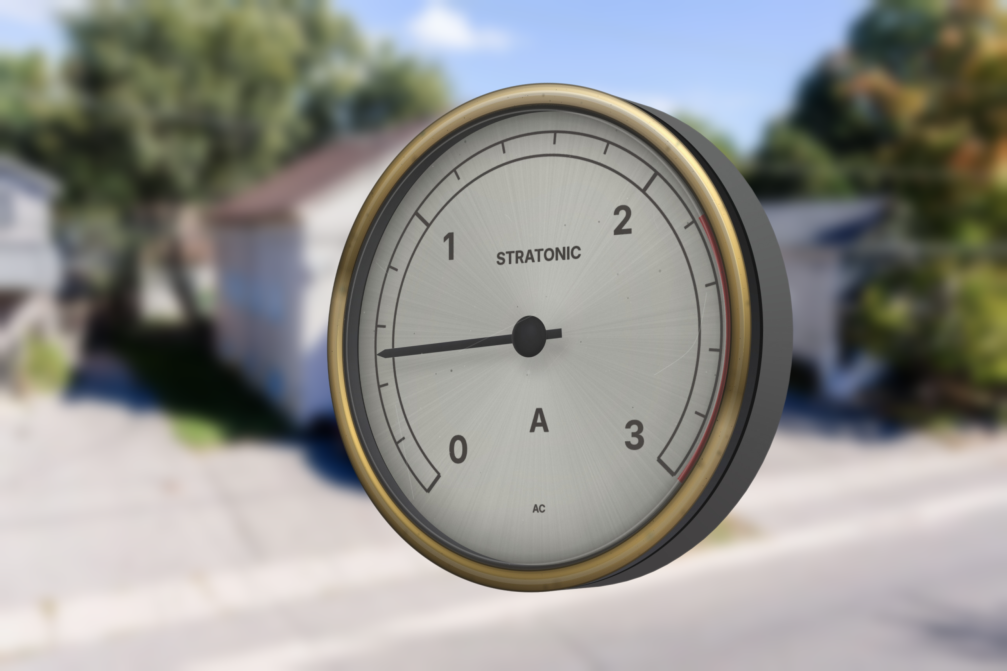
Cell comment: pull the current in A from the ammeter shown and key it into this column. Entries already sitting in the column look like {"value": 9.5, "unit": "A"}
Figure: {"value": 0.5, "unit": "A"}
